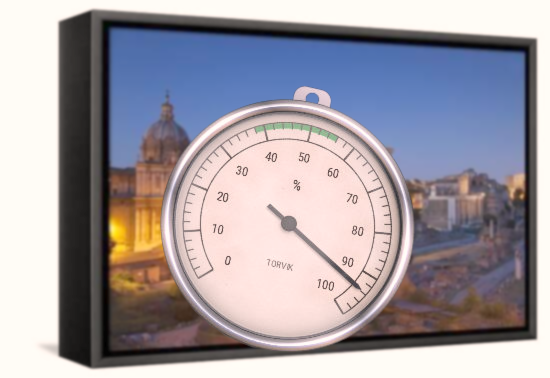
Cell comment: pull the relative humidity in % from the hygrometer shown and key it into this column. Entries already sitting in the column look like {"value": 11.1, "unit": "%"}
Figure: {"value": 94, "unit": "%"}
